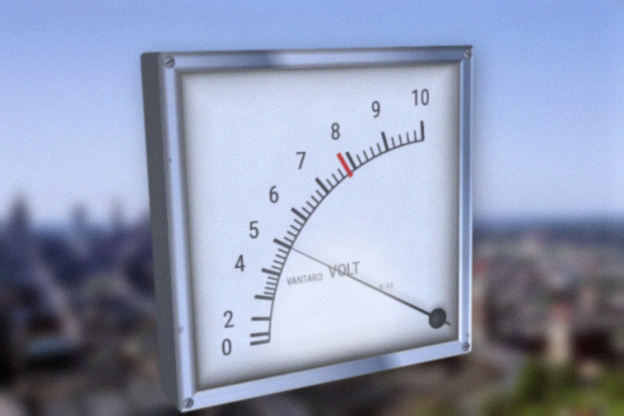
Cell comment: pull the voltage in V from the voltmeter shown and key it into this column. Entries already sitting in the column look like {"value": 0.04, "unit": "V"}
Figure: {"value": 5, "unit": "V"}
